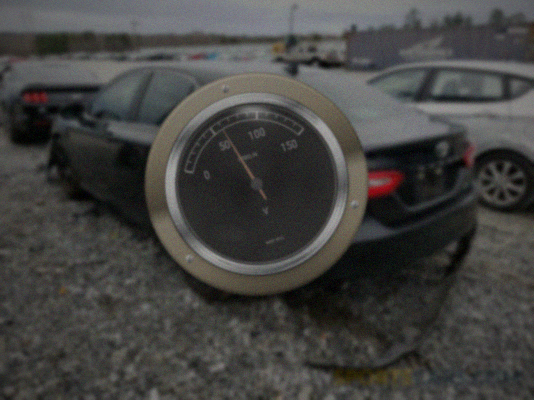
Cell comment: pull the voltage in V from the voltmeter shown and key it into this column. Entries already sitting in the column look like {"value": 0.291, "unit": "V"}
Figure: {"value": 60, "unit": "V"}
